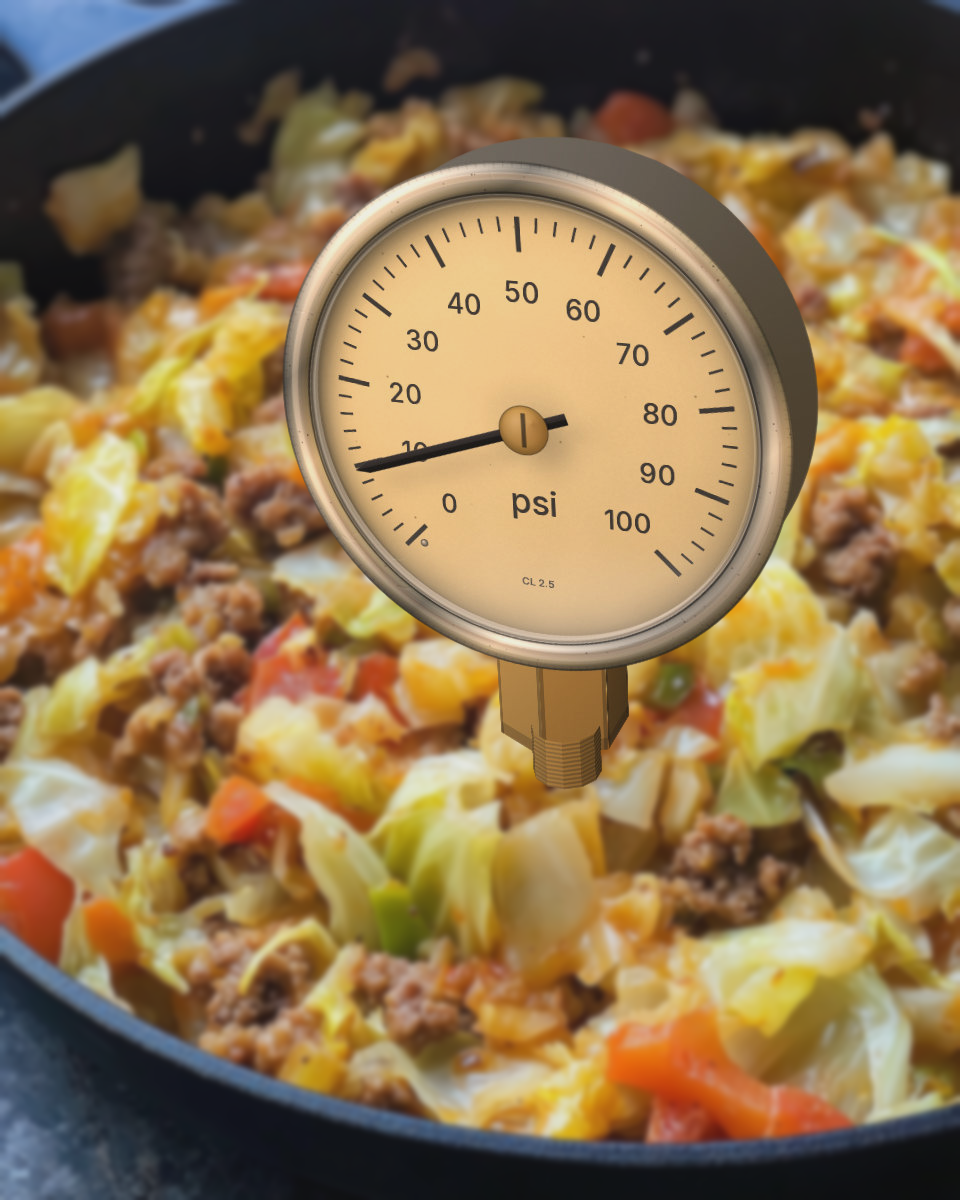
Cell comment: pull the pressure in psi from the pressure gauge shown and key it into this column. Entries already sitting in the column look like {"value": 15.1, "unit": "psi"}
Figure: {"value": 10, "unit": "psi"}
